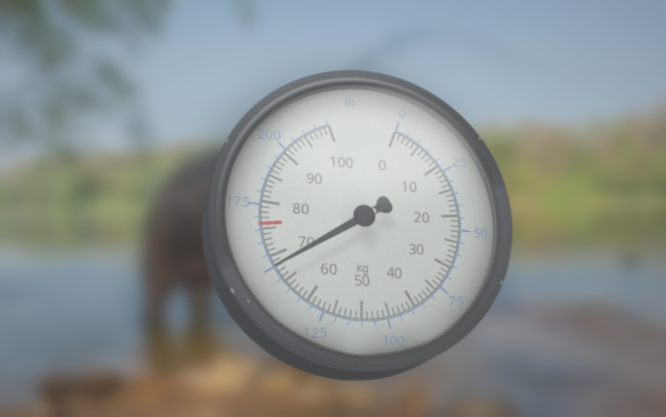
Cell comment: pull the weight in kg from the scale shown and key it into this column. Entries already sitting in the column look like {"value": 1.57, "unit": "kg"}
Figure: {"value": 68, "unit": "kg"}
